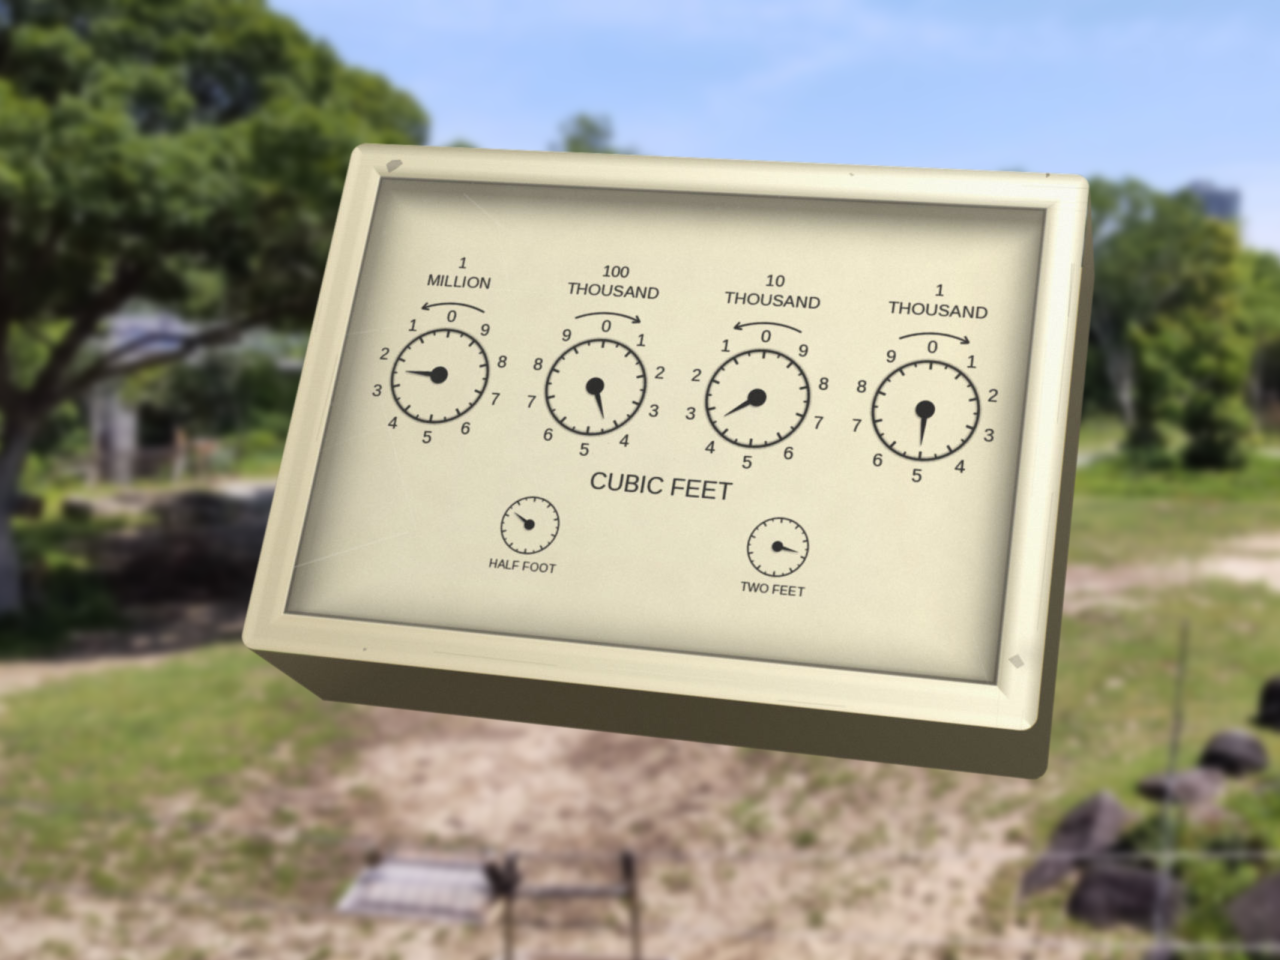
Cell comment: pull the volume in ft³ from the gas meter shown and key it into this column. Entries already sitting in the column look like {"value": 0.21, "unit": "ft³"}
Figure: {"value": 243500, "unit": "ft³"}
